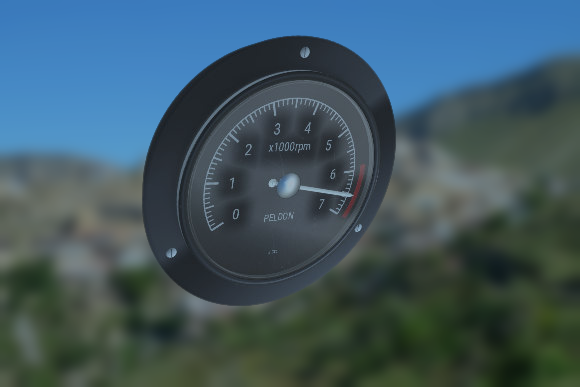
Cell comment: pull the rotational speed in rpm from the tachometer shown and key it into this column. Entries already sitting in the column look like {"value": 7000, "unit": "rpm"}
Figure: {"value": 6500, "unit": "rpm"}
